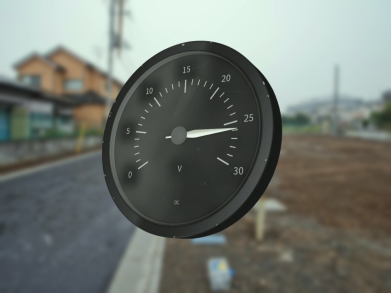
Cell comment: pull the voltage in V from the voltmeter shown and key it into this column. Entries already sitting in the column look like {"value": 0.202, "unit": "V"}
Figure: {"value": 26, "unit": "V"}
